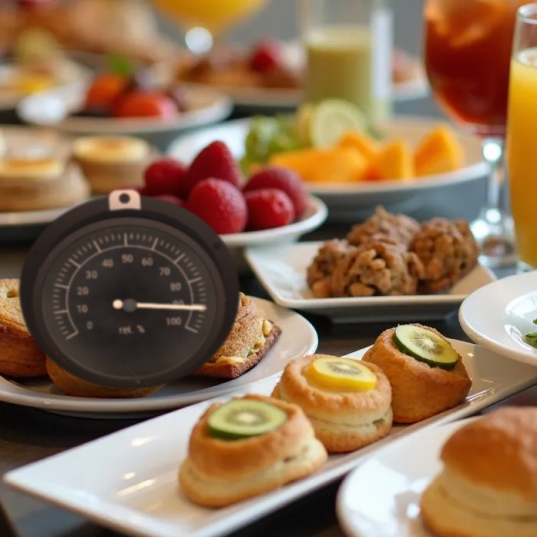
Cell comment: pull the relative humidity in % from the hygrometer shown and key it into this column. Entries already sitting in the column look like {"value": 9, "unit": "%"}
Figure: {"value": 90, "unit": "%"}
